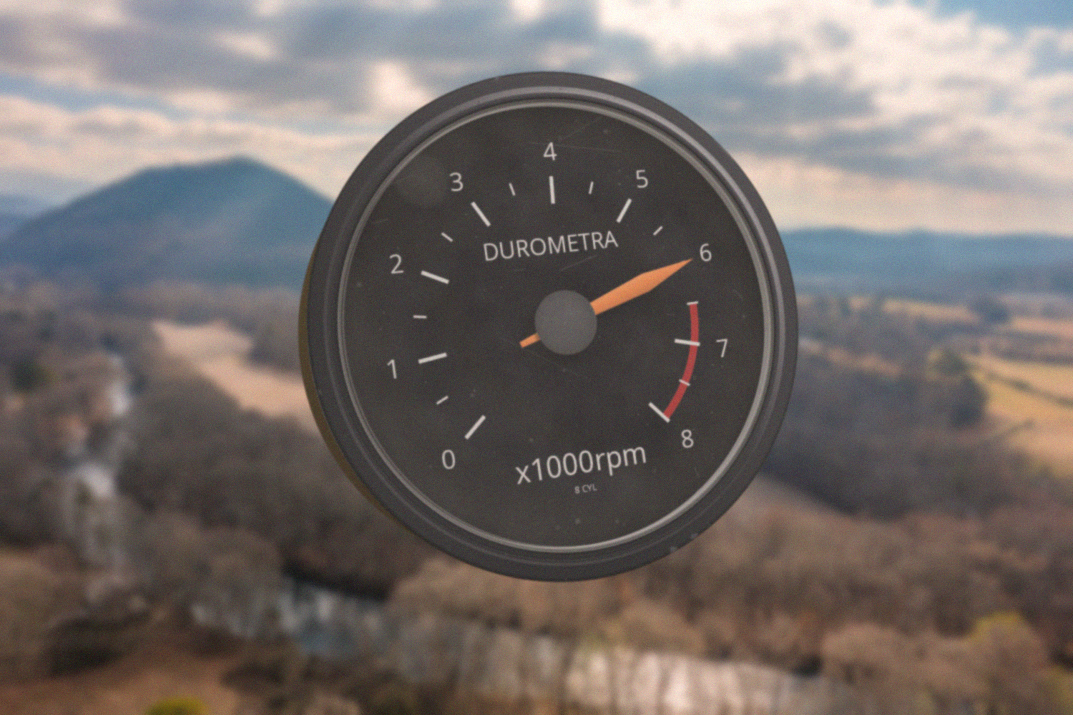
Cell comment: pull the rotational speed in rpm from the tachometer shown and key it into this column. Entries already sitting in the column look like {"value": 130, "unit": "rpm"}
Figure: {"value": 6000, "unit": "rpm"}
